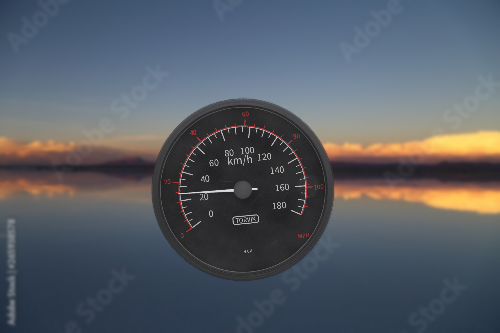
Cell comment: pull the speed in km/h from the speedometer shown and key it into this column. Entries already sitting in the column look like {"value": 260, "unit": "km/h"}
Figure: {"value": 25, "unit": "km/h"}
